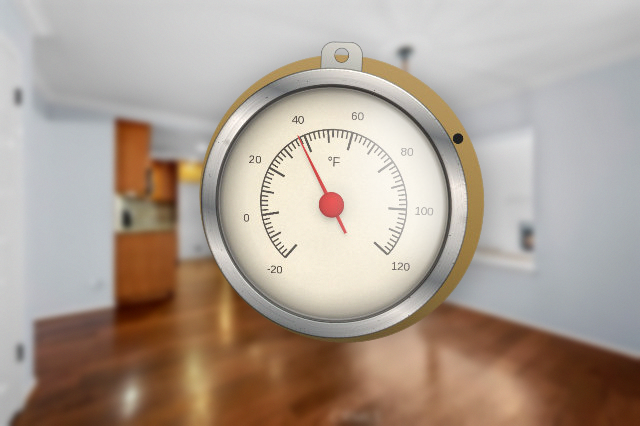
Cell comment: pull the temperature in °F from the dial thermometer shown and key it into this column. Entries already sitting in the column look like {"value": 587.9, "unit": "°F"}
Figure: {"value": 38, "unit": "°F"}
